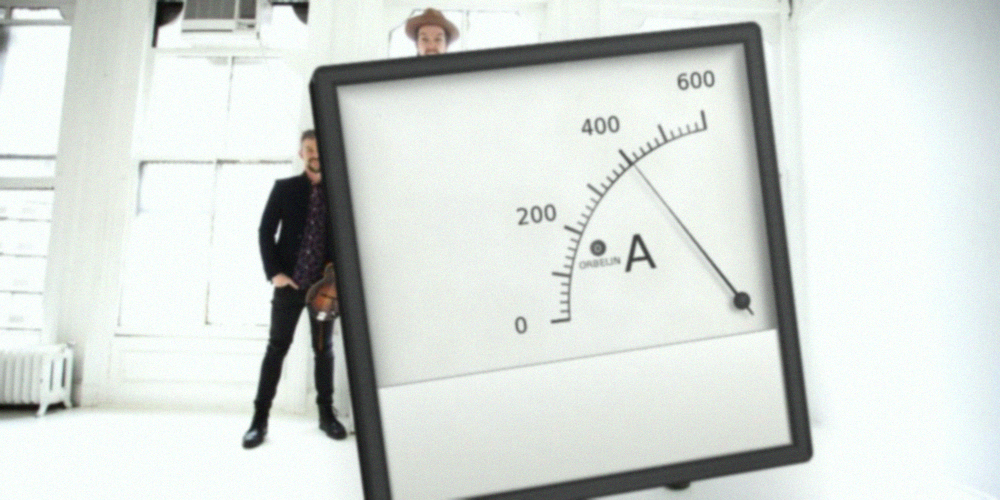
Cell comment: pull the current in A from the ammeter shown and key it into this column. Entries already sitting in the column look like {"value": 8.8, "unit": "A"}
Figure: {"value": 400, "unit": "A"}
